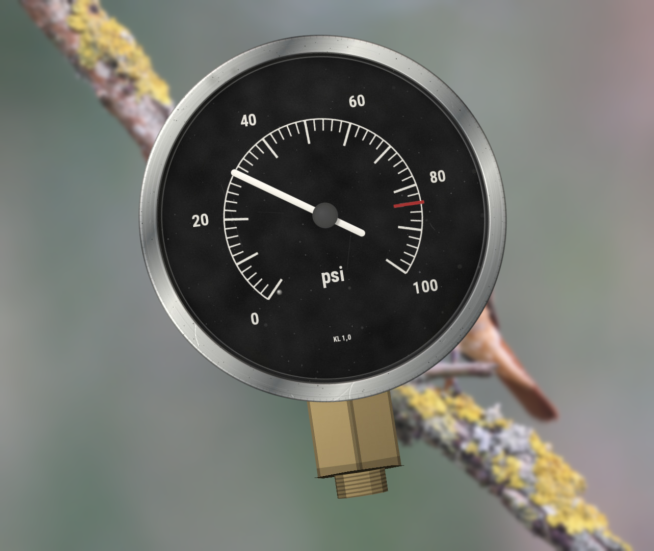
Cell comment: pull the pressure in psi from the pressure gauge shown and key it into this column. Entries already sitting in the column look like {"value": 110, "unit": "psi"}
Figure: {"value": 30, "unit": "psi"}
